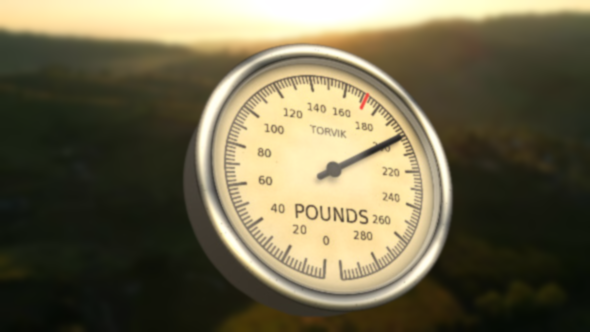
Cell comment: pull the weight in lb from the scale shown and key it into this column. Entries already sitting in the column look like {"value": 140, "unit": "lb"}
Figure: {"value": 200, "unit": "lb"}
